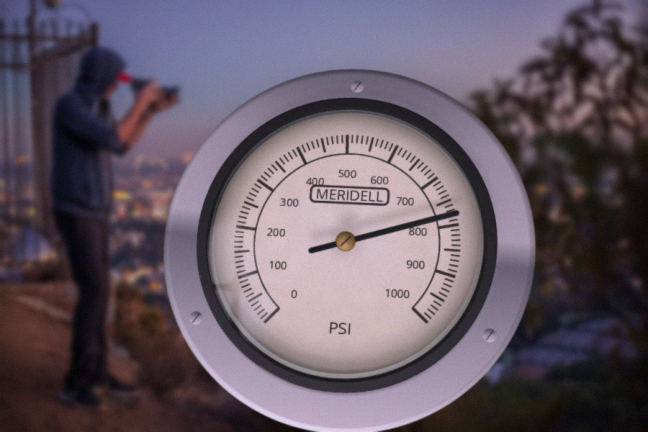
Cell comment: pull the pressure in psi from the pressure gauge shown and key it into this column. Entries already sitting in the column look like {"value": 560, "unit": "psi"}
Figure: {"value": 780, "unit": "psi"}
